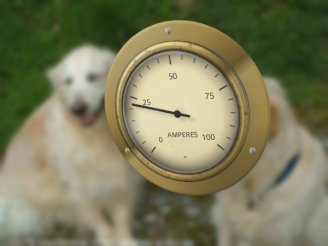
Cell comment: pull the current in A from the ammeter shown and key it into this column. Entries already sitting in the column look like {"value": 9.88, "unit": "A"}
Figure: {"value": 22.5, "unit": "A"}
